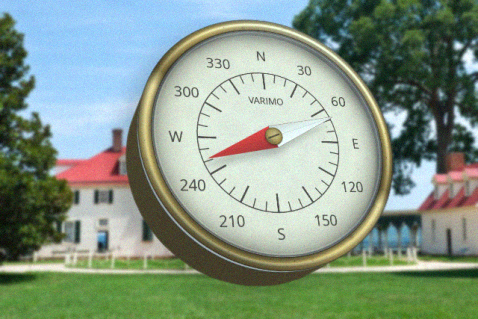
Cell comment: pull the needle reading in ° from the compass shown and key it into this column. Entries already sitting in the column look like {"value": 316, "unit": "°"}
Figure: {"value": 250, "unit": "°"}
